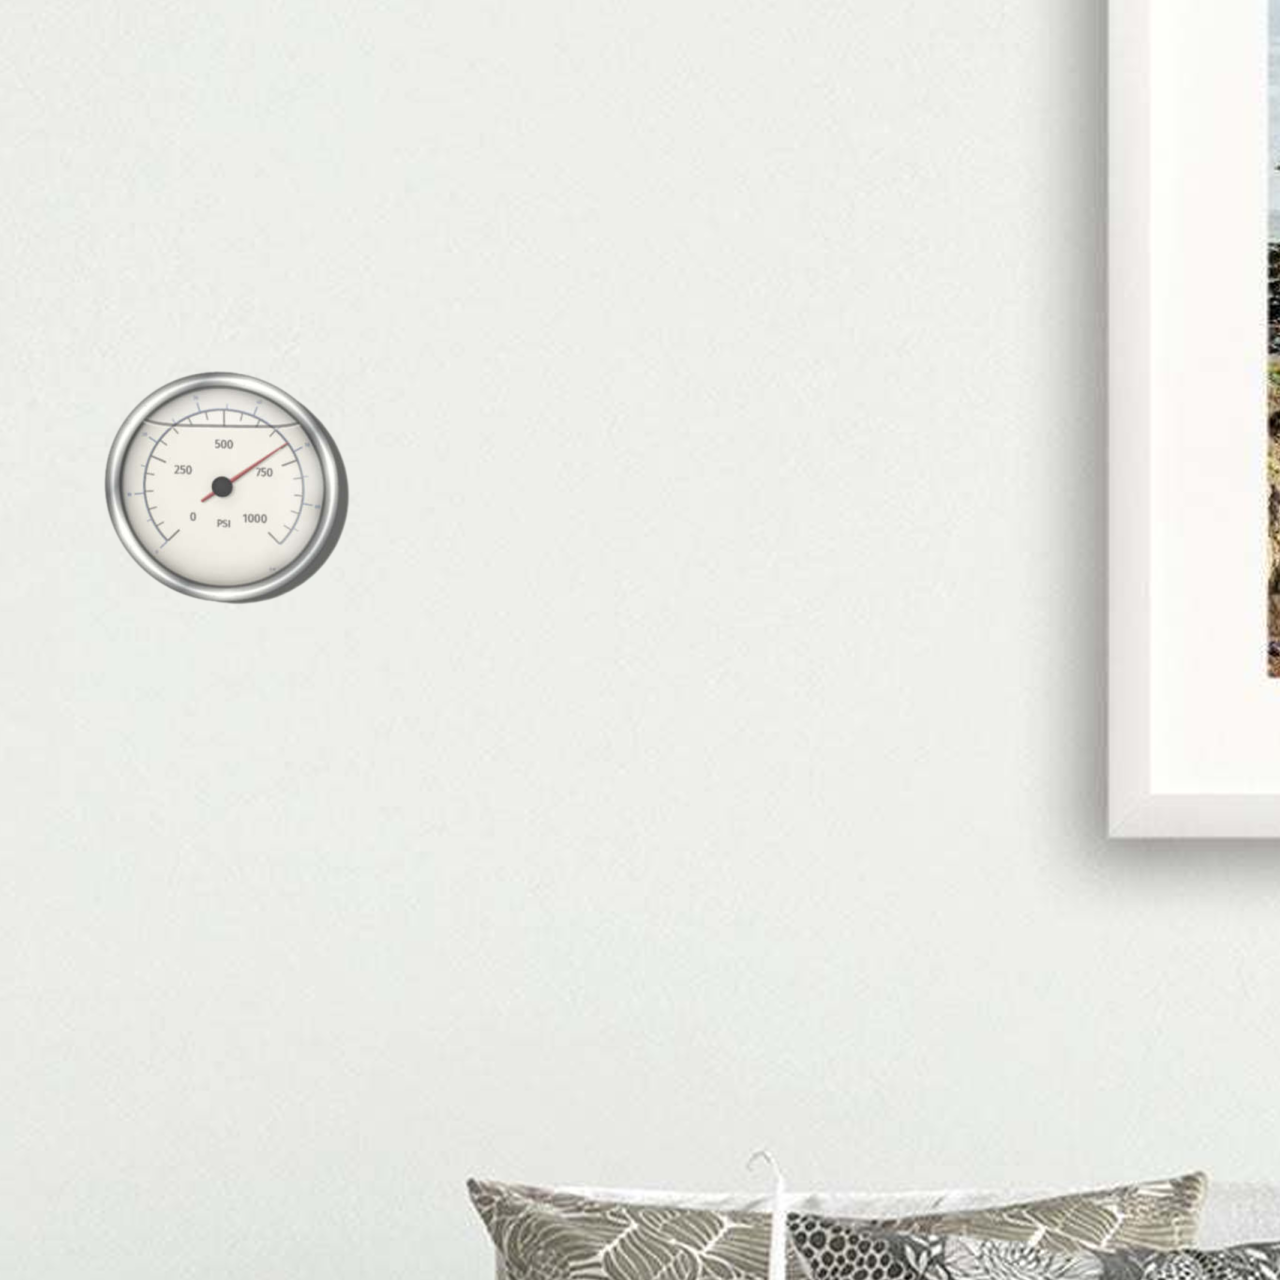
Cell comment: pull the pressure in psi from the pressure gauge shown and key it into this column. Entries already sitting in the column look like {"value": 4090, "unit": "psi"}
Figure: {"value": 700, "unit": "psi"}
